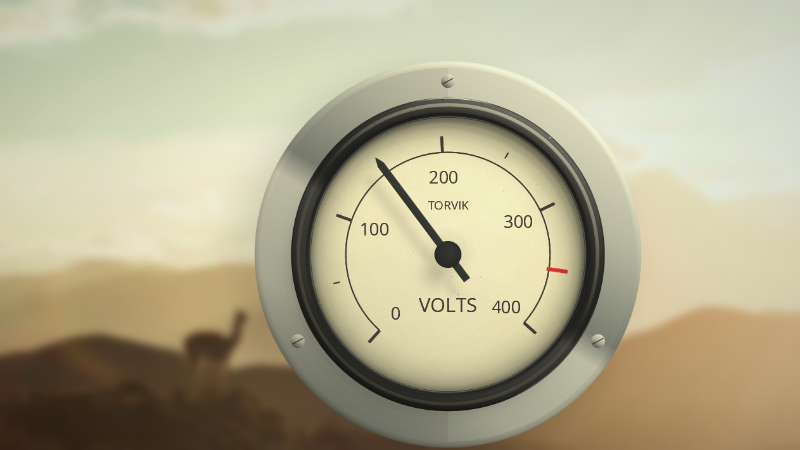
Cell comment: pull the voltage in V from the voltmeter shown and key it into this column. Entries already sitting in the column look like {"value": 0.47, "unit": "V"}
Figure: {"value": 150, "unit": "V"}
